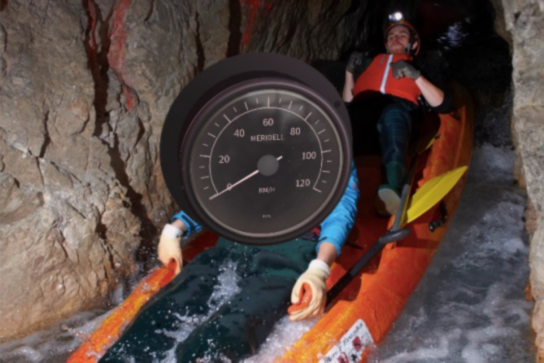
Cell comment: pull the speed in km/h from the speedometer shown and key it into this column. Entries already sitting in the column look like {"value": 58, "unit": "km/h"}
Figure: {"value": 0, "unit": "km/h"}
